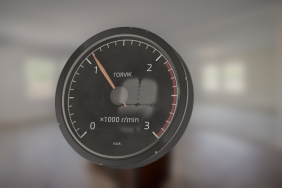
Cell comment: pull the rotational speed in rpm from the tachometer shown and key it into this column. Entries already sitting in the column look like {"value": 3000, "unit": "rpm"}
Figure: {"value": 1100, "unit": "rpm"}
